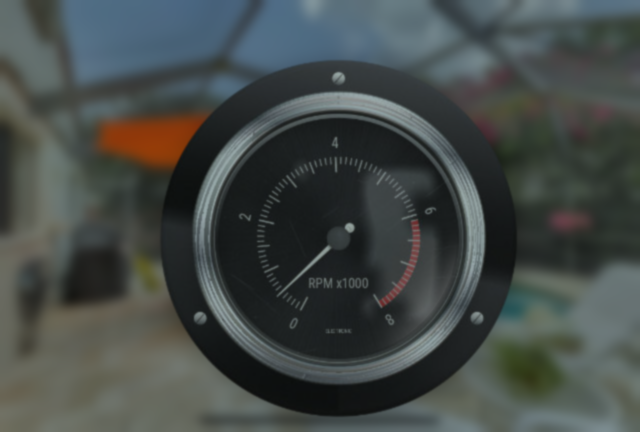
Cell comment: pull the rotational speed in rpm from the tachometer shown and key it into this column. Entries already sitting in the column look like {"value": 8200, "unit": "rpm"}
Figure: {"value": 500, "unit": "rpm"}
